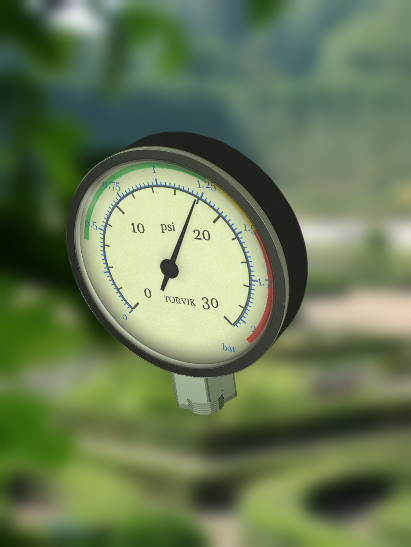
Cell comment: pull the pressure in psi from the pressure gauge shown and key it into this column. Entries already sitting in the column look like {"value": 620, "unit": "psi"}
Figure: {"value": 18, "unit": "psi"}
